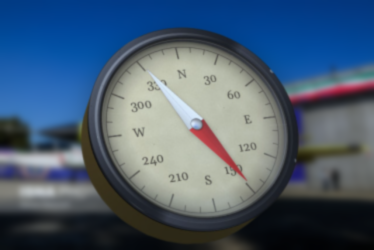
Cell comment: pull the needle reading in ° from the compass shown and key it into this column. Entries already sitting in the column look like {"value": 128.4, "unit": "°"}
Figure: {"value": 150, "unit": "°"}
